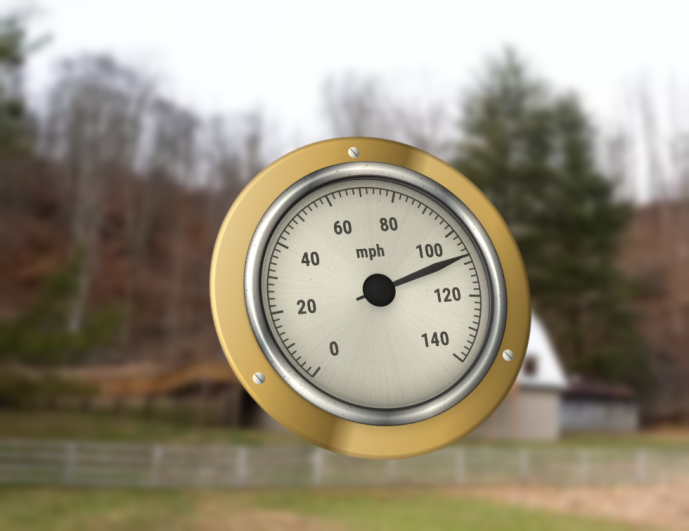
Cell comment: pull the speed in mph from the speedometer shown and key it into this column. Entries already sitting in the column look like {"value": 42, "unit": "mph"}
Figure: {"value": 108, "unit": "mph"}
